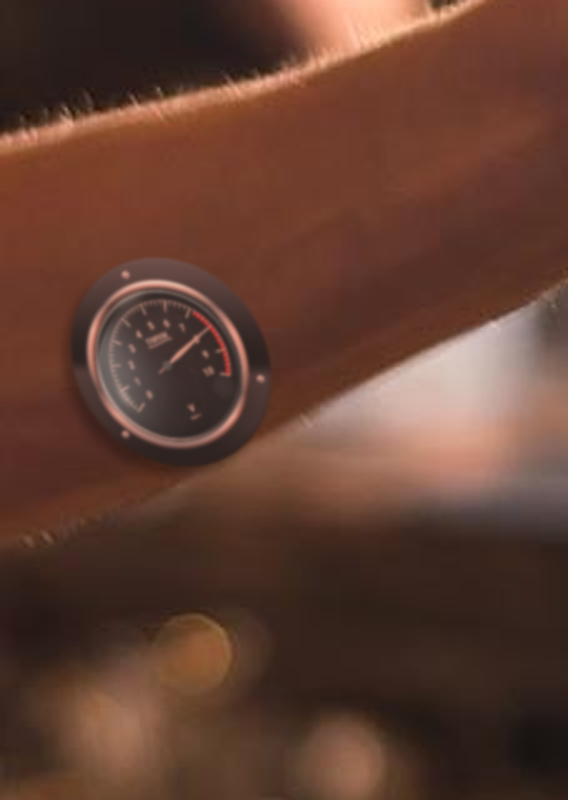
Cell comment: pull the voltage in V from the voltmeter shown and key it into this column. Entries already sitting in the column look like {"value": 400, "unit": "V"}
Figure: {"value": 8, "unit": "V"}
